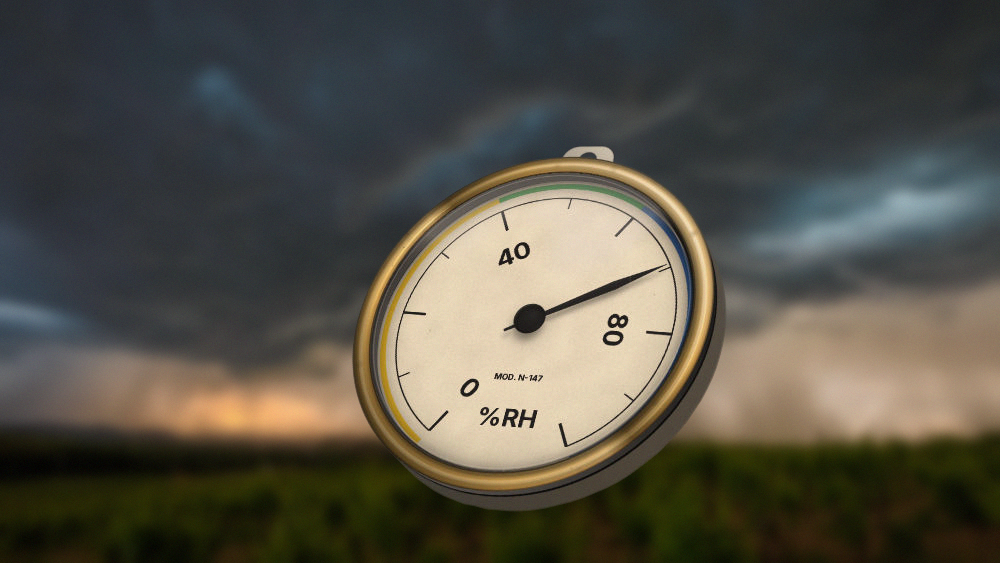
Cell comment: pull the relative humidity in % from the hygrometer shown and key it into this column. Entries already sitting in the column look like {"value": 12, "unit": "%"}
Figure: {"value": 70, "unit": "%"}
